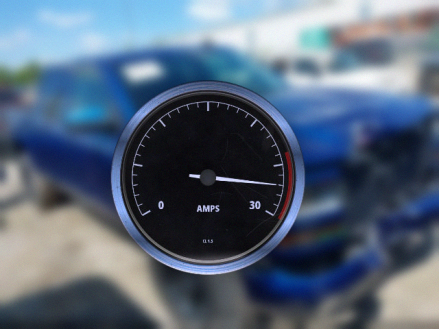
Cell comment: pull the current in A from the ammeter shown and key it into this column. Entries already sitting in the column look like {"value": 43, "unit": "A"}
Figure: {"value": 27, "unit": "A"}
